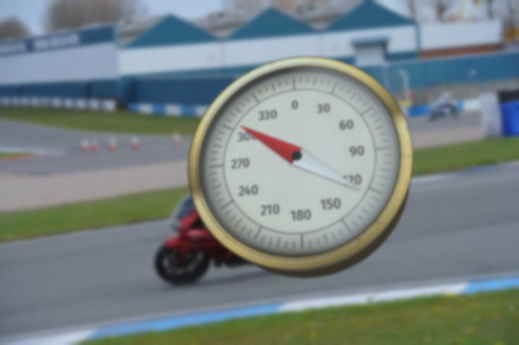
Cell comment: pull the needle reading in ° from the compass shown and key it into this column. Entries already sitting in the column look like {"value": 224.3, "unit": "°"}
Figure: {"value": 305, "unit": "°"}
